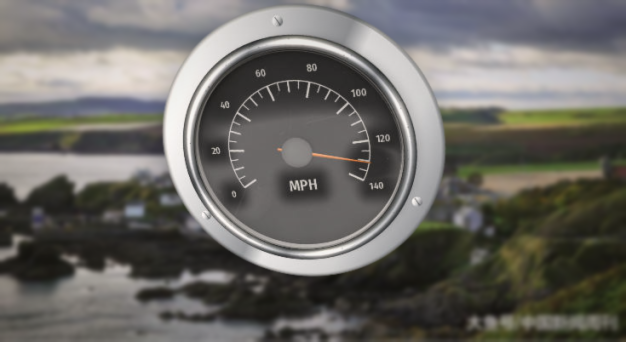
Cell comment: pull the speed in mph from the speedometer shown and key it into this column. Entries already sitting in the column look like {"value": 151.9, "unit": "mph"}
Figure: {"value": 130, "unit": "mph"}
